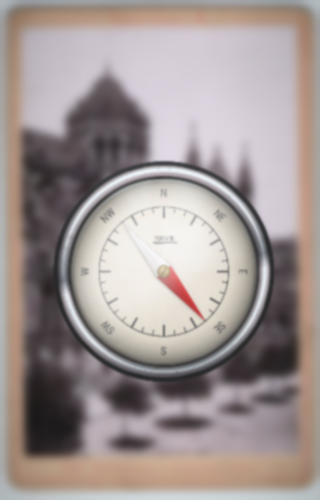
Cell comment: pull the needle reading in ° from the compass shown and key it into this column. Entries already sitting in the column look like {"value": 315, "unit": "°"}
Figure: {"value": 140, "unit": "°"}
